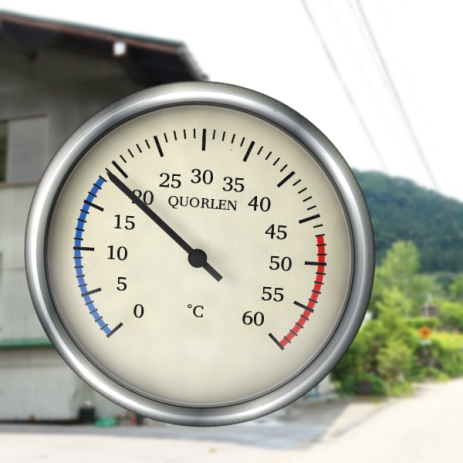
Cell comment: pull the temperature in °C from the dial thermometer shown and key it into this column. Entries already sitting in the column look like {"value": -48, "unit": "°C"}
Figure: {"value": 19, "unit": "°C"}
